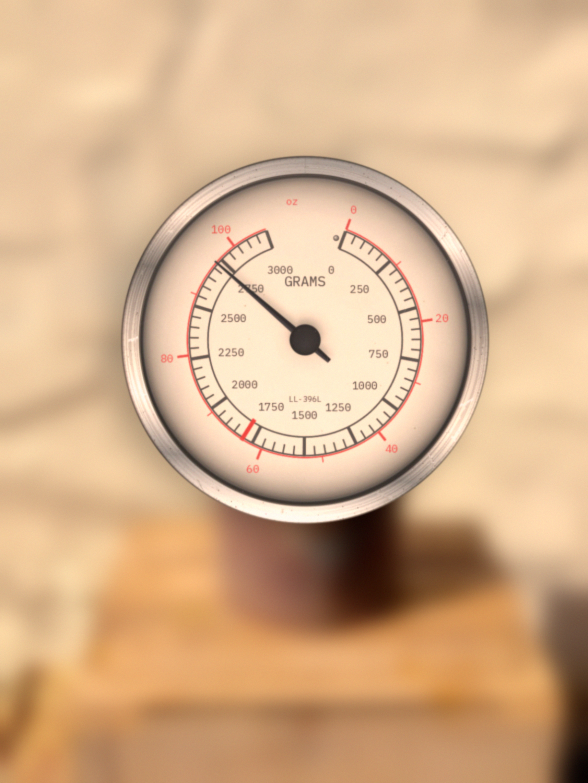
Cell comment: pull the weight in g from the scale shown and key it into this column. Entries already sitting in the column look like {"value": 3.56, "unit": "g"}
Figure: {"value": 2725, "unit": "g"}
